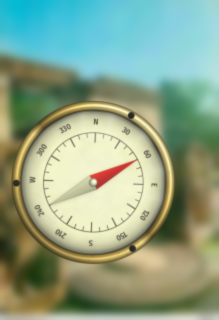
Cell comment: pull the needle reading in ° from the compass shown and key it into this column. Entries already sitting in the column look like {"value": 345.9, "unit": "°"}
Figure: {"value": 60, "unit": "°"}
